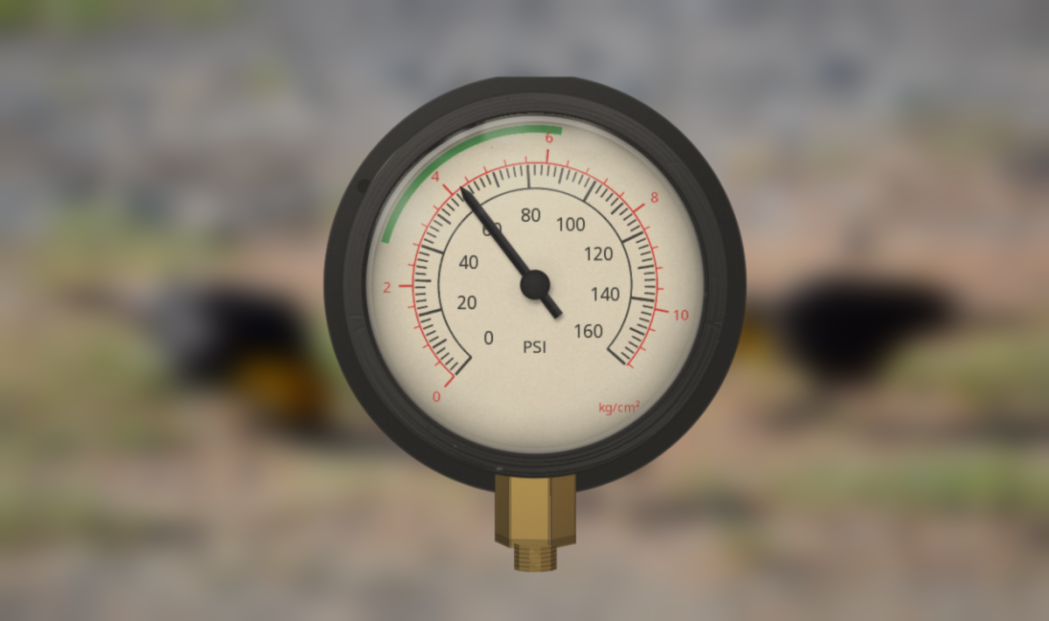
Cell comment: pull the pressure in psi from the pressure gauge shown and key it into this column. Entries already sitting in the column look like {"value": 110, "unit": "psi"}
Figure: {"value": 60, "unit": "psi"}
